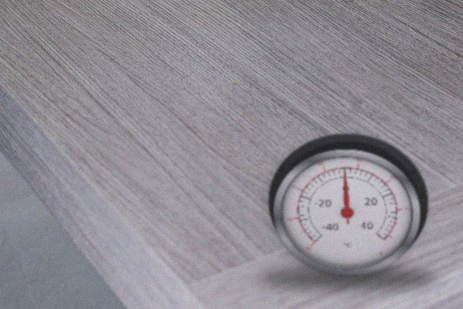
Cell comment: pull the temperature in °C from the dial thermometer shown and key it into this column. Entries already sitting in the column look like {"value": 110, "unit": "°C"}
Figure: {"value": 0, "unit": "°C"}
